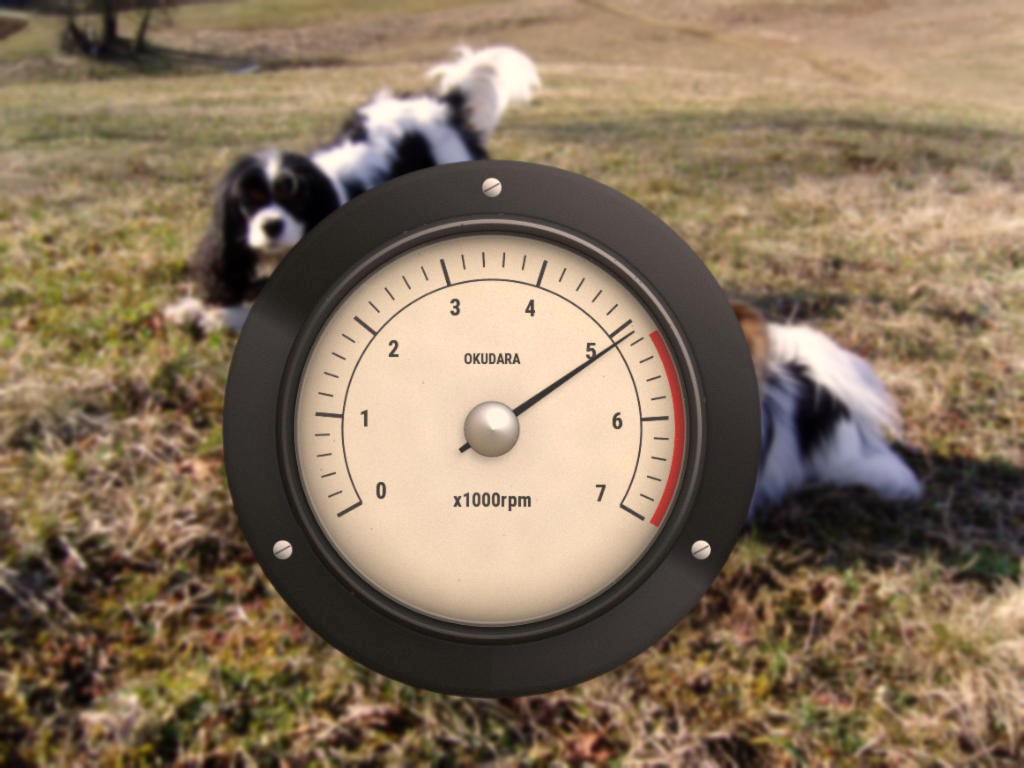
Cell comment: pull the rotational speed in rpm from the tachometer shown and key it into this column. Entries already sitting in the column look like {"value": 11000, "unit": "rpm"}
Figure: {"value": 5100, "unit": "rpm"}
